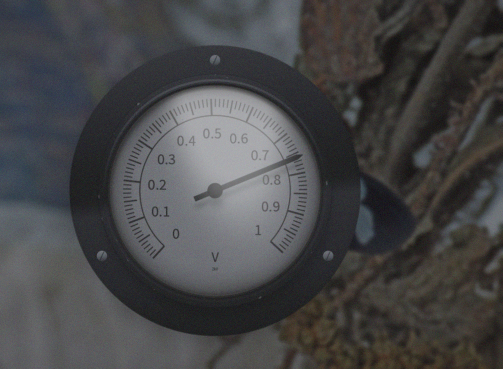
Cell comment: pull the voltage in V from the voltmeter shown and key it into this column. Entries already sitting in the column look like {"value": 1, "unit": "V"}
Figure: {"value": 0.76, "unit": "V"}
